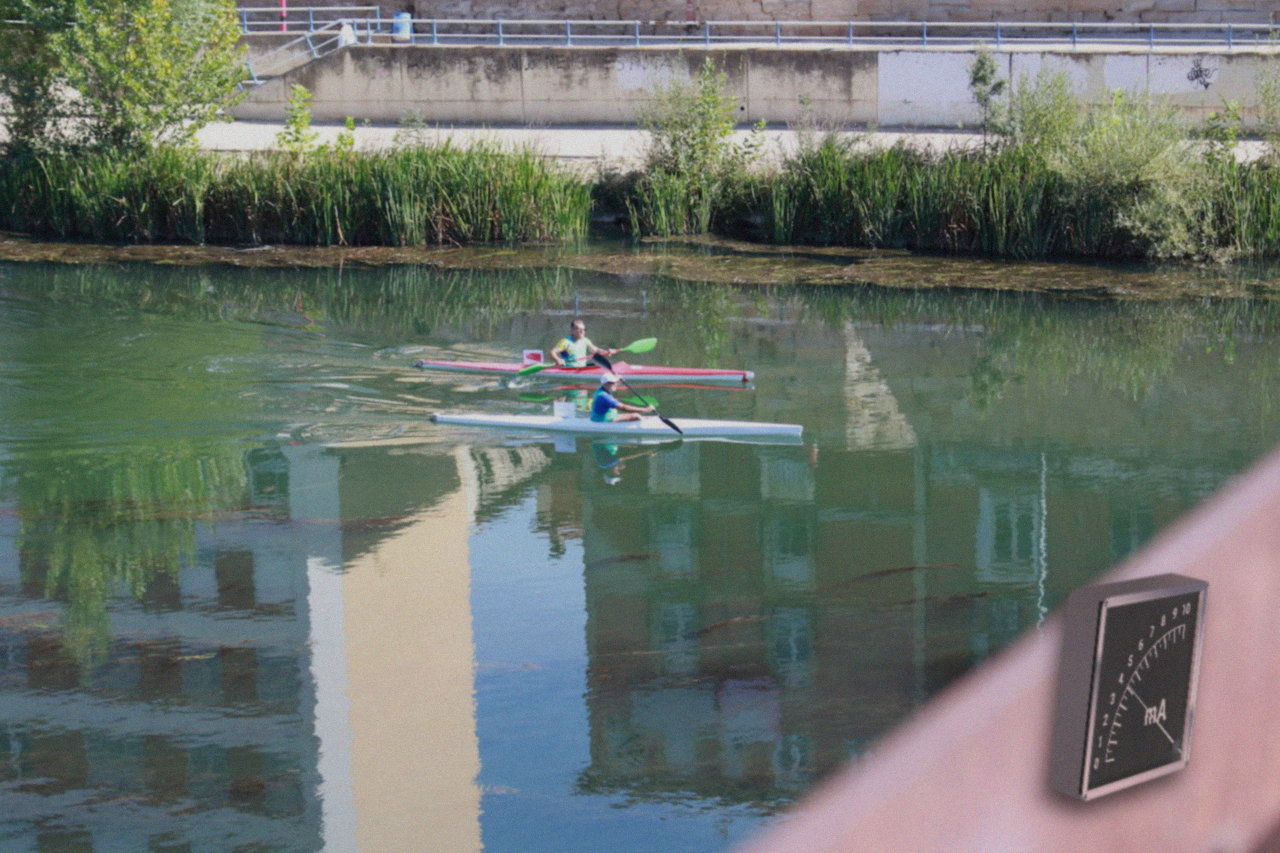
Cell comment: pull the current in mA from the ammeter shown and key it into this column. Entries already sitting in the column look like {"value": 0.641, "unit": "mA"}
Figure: {"value": 4, "unit": "mA"}
